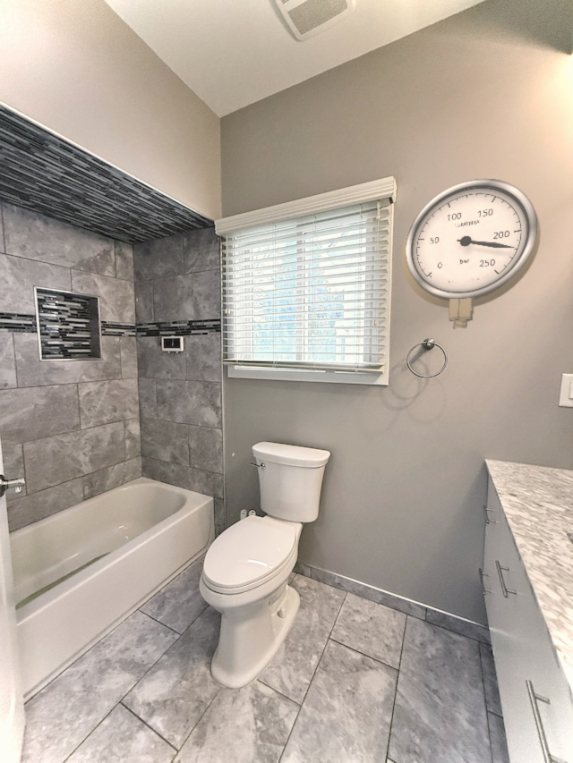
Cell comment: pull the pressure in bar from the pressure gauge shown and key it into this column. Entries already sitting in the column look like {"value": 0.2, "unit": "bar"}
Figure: {"value": 220, "unit": "bar"}
